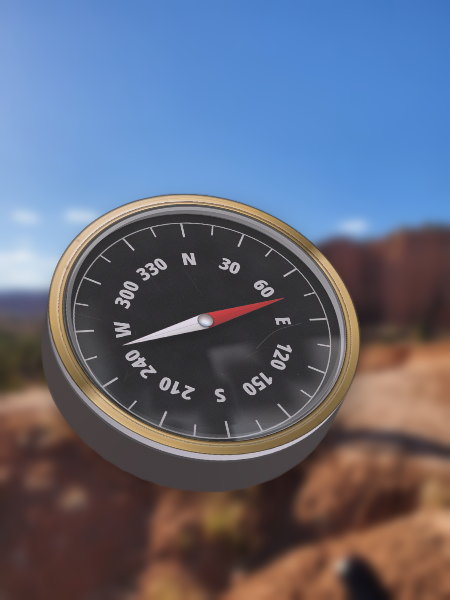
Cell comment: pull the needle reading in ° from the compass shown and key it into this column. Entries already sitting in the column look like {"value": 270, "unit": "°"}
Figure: {"value": 75, "unit": "°"}
